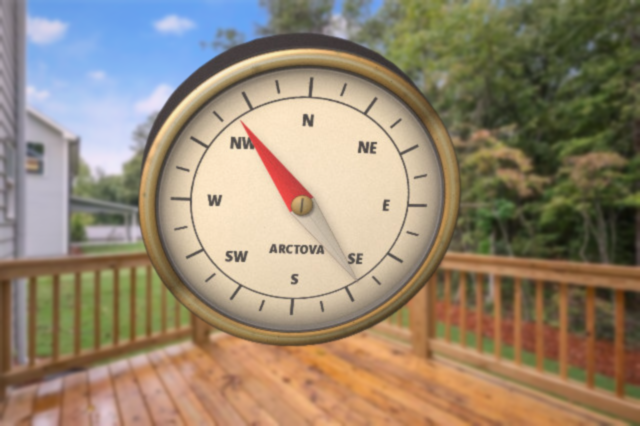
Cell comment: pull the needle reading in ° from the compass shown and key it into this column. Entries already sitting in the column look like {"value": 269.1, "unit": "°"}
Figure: {"value": 322.5, "unit": "°"}
